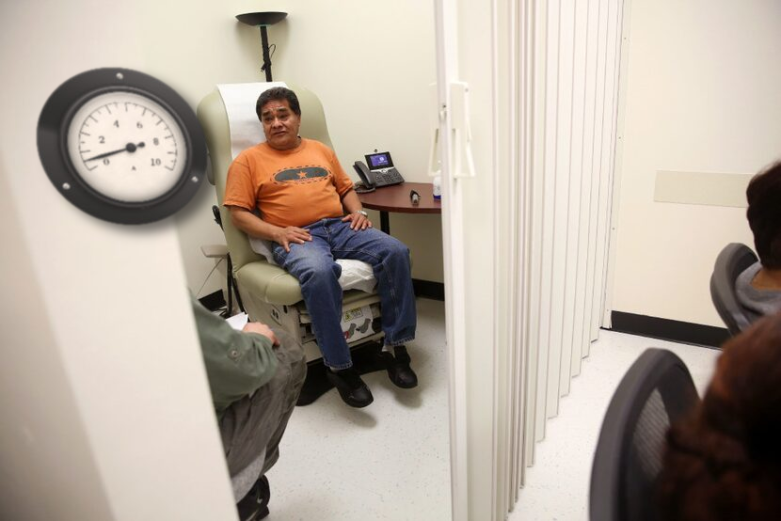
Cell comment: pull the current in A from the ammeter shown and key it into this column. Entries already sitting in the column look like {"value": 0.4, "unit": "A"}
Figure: {"value": 0.5, "unit": "A"}
